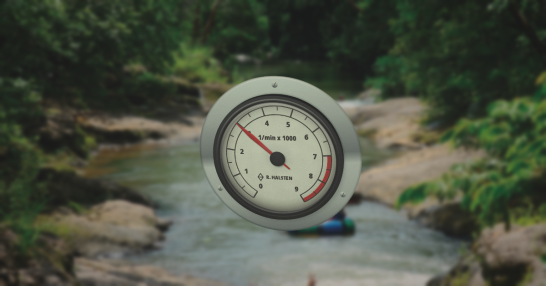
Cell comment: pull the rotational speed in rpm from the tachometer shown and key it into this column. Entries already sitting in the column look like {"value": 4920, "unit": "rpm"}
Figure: {"value": 3000, "unit": "rpm"}
